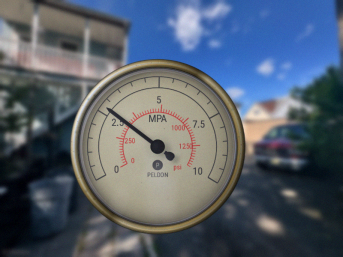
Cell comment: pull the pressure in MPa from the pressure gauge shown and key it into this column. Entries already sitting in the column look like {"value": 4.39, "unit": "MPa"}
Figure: {"value": 2.75, "unit": "MPa"}
